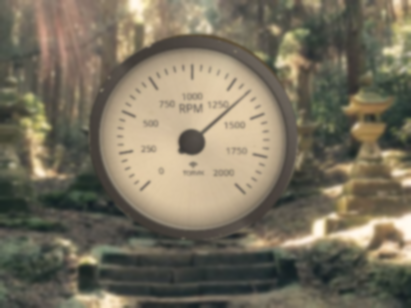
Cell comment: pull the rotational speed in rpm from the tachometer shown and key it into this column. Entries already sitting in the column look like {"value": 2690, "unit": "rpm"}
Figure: {"value": 1350, "unit": "rpm"}
